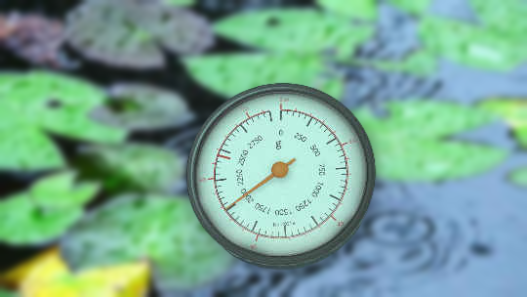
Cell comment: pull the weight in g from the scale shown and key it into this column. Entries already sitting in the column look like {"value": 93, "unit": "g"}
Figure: {"value": 2000, "unit": "g"}
